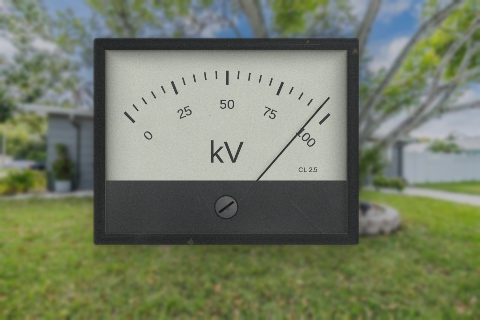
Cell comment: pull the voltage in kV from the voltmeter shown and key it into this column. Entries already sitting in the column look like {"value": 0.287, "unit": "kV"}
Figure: {"value": 95, "unit": "kV"}
